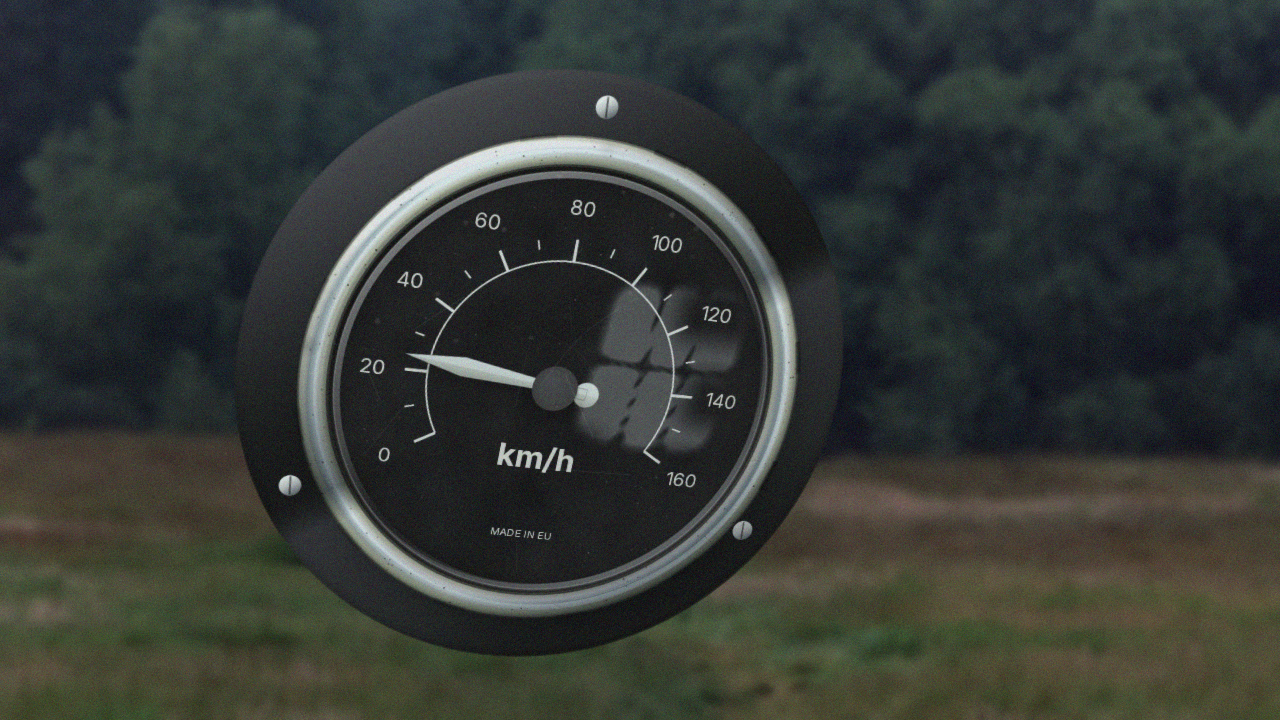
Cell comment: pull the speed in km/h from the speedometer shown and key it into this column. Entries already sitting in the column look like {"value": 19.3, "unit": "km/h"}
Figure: {"value": 25, "unit": "km/h"}
